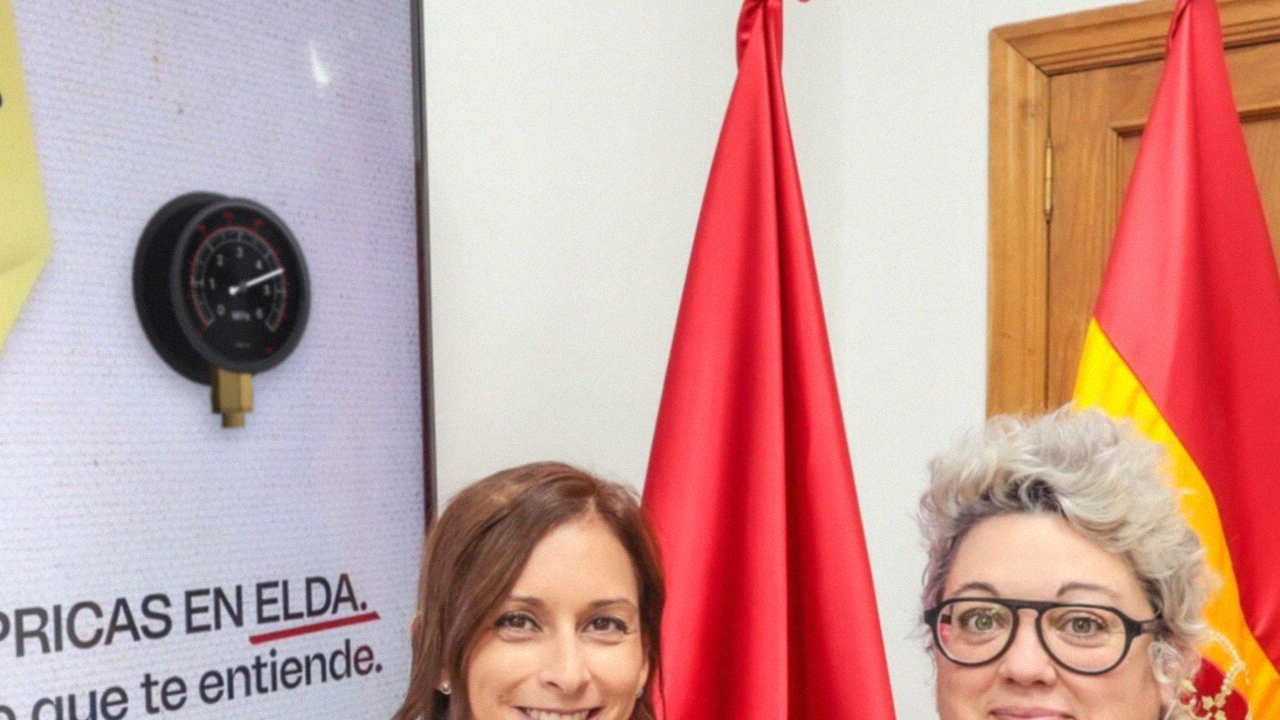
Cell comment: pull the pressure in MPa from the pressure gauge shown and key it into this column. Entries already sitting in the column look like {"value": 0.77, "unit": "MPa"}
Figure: {"value": 4.5, "unit": "MPa"}
